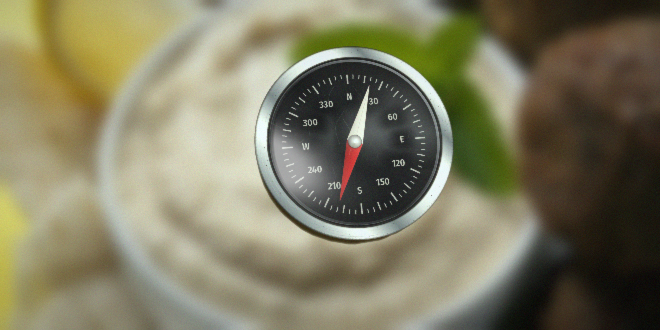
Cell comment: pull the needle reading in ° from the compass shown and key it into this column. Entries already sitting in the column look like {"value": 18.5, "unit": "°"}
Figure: {"value": 200, "unit": "°"}
